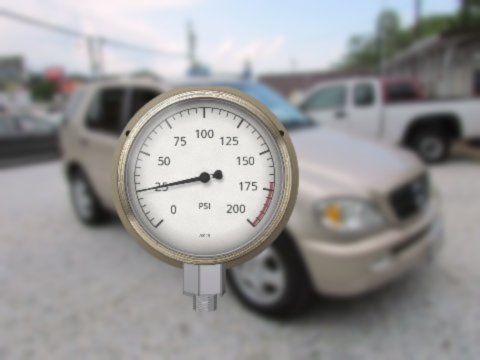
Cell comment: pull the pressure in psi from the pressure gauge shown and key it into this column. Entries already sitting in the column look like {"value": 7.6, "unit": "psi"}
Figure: {"value": 25, "unit": "psi"}
